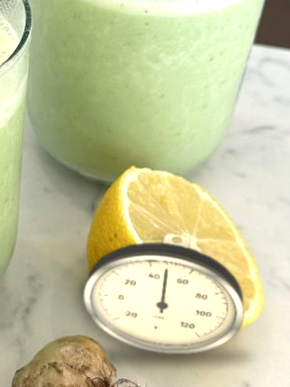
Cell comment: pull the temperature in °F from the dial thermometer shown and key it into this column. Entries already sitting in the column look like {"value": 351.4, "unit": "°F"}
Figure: {"value": 48, "unit": "°F"}
